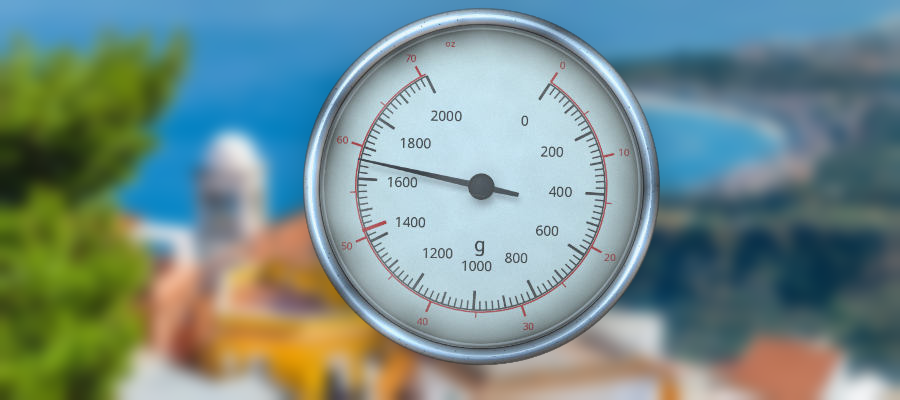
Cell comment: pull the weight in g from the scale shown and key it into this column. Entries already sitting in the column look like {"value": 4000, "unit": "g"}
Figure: {"value": 1660, "unit": "g"}
